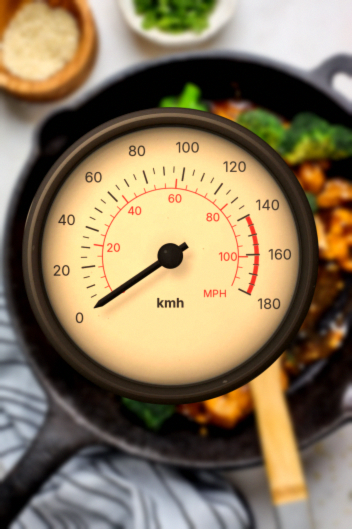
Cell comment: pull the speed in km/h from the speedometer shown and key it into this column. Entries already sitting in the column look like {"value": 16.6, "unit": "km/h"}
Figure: {"value": 0, "unit": "km/h"}
